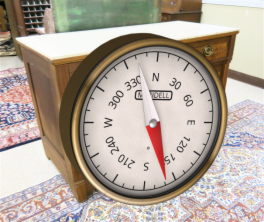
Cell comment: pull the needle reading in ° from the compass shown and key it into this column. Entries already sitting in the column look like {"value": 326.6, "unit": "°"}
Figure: {"value": 160, "unit": "°"}
